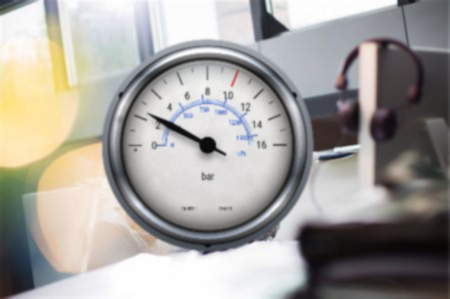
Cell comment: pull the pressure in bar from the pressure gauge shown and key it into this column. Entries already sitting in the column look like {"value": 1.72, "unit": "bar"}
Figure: {"value": 2.5, "unit": "bar"}
